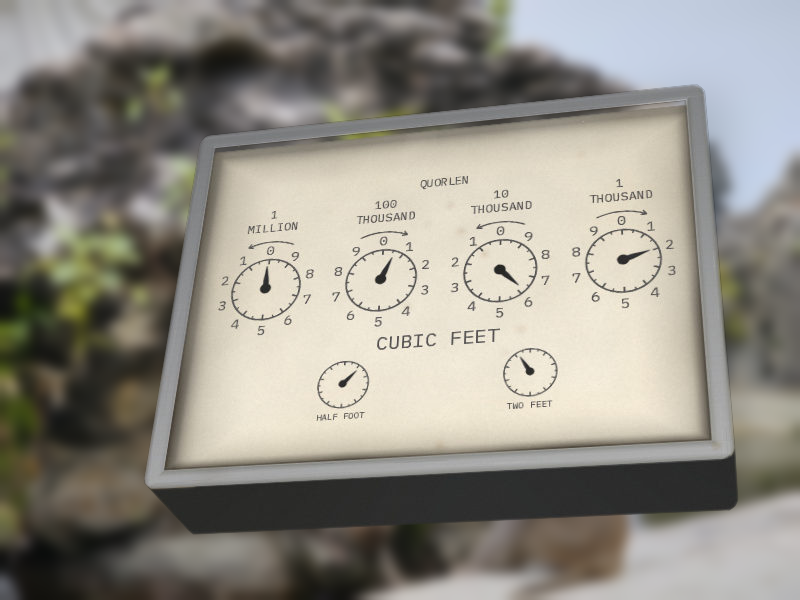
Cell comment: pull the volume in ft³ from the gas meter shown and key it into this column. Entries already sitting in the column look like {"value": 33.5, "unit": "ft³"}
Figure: {"value": 6200, "unit": "ft³"}
